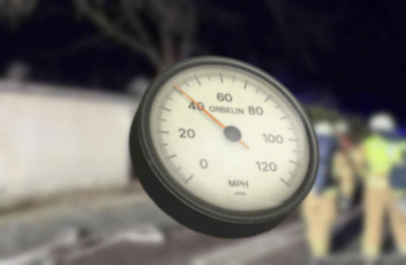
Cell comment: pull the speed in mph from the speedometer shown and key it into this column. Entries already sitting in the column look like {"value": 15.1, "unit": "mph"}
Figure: {"value": 40, "unit": "mph"}
